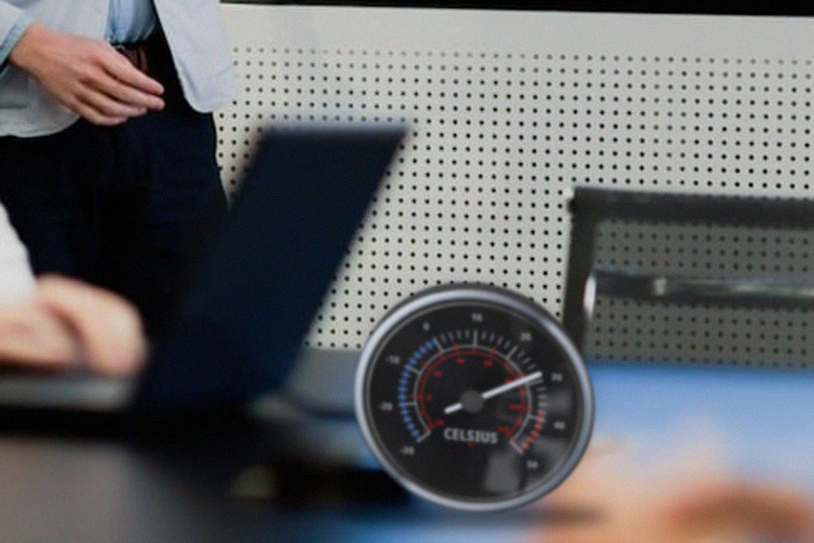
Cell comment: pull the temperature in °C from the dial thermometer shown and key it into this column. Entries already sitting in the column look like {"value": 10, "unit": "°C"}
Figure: {"value": 28, "unit": "°C"}
